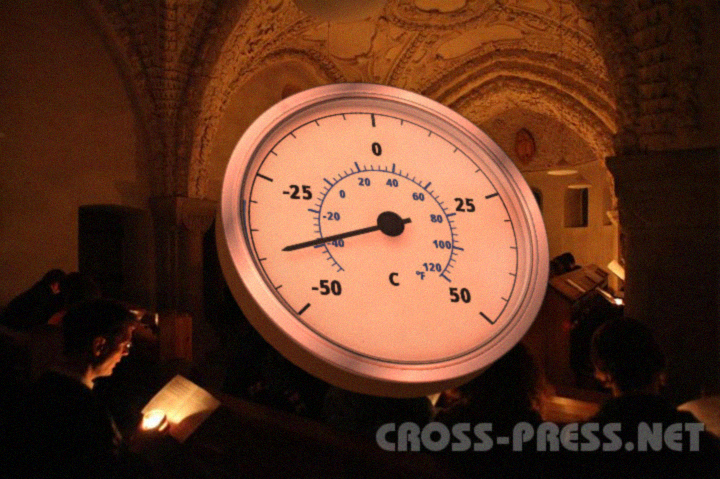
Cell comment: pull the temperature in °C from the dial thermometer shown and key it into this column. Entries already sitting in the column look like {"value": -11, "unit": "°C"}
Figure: {"value": -40, "unit": "°C"}
